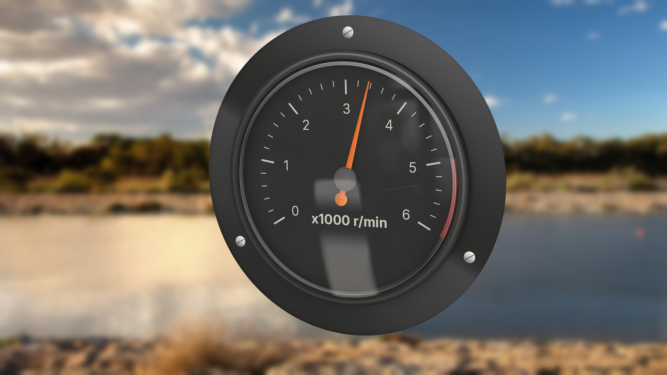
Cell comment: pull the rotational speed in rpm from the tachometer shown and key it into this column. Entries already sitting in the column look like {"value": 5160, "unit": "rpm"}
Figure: {"value": 3400, "unit": "rpm"}
